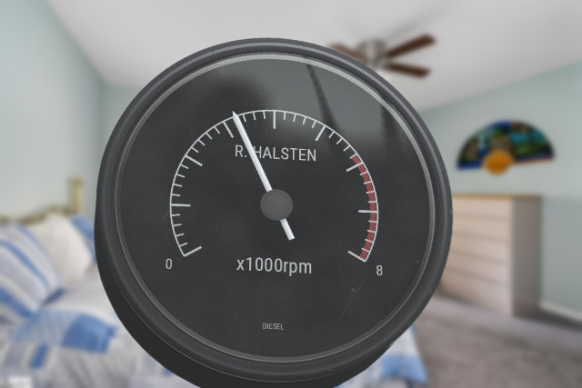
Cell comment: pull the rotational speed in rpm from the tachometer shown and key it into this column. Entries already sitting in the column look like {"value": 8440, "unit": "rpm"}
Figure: {"value": 3200, "unit": "rpm"}
